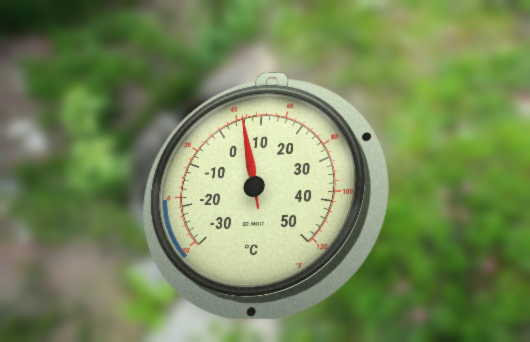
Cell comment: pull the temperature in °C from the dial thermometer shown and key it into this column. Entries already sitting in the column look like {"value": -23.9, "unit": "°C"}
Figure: {"value": 6, "unit": "°C"}
